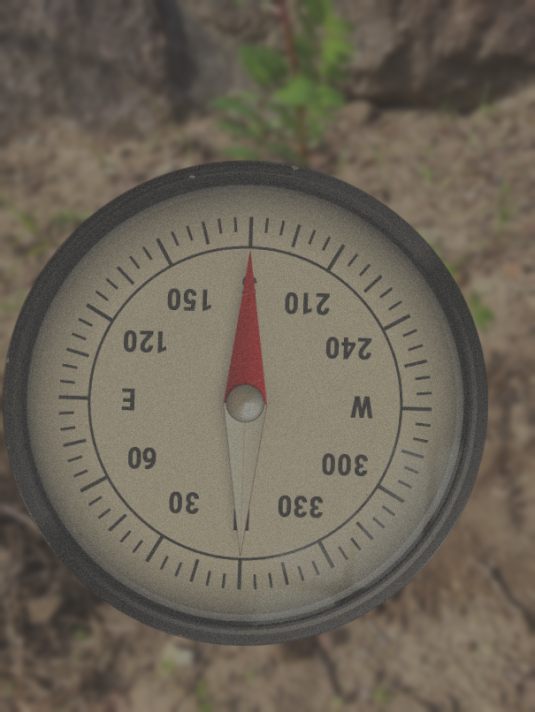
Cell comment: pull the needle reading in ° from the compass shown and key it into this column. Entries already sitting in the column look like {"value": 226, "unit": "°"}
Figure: {"value": 180, "unit": "°"}
